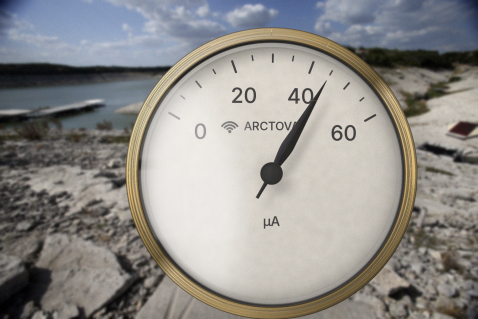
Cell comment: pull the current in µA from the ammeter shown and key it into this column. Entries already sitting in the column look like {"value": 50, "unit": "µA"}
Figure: {"value": 45, "unit": "µA"}
